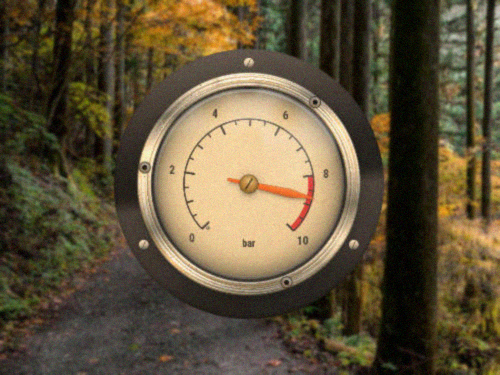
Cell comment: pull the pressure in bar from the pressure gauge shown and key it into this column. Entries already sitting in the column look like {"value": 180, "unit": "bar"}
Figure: {"value": 8.75, "unit": "bar"}
